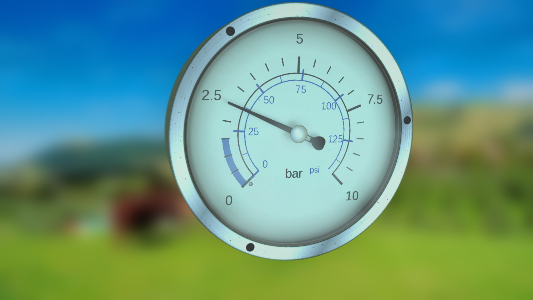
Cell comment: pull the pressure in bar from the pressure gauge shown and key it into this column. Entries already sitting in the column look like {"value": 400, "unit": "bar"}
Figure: {"value": 2.5, "unit": "bar"}
